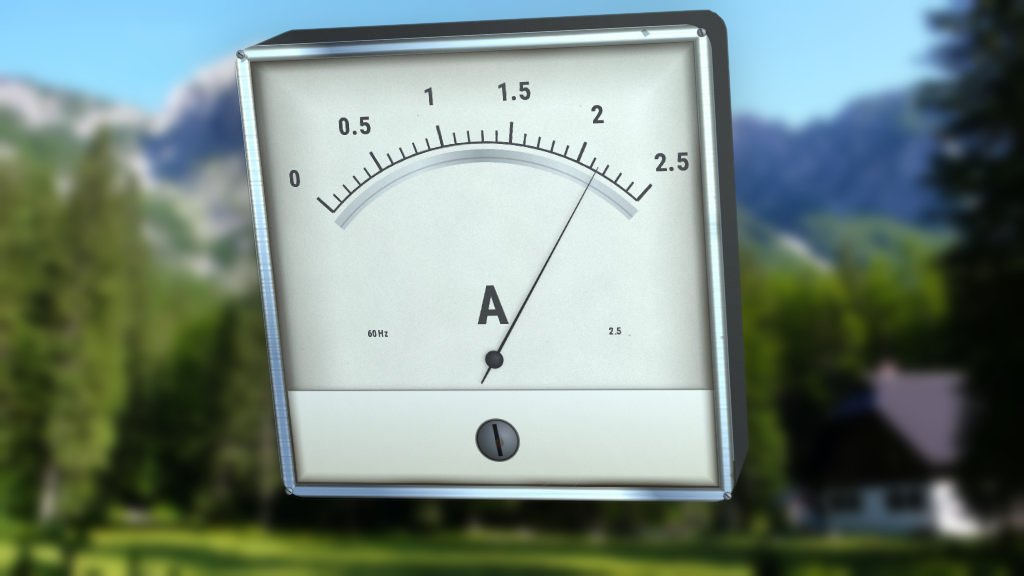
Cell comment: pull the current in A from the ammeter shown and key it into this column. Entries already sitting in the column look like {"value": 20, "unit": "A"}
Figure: {"value": 2.15, "unit": "A"}
